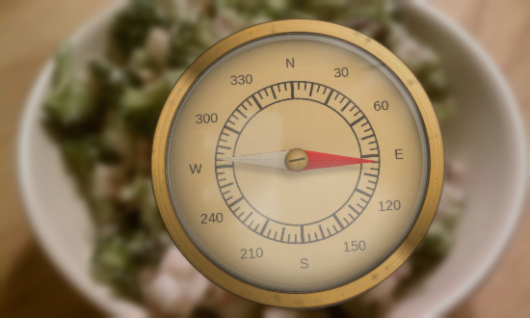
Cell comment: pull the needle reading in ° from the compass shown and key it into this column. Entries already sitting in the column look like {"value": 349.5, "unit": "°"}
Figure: {"value": 95, "unit": "°"}
